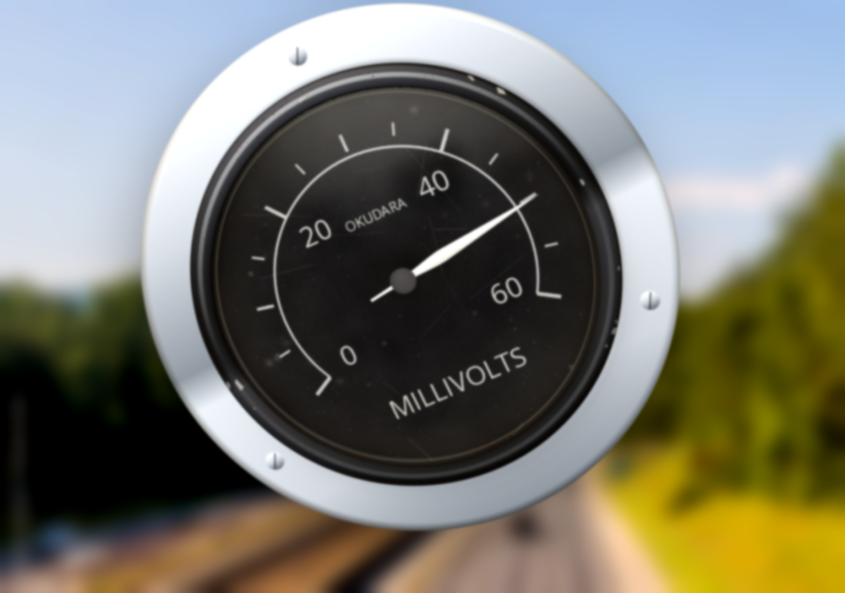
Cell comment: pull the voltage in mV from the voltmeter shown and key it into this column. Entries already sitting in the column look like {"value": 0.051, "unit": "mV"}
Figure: {"value": 50, "unit": "mV"}
